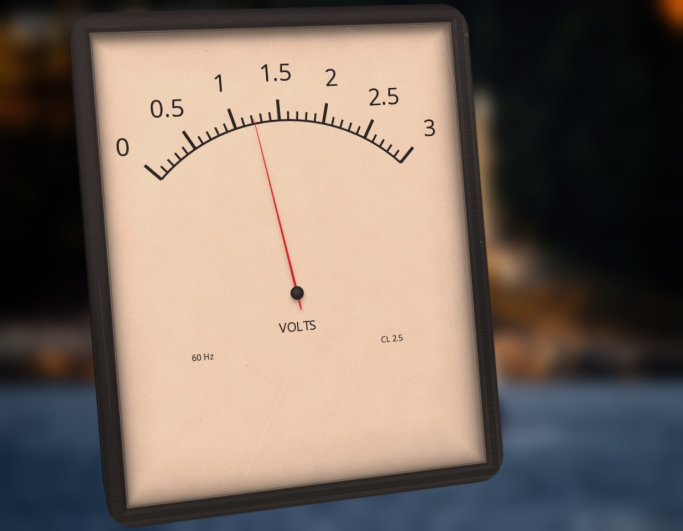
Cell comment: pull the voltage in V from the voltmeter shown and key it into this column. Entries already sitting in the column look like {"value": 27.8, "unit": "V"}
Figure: {"value": 1.2, "unit": "V"}
